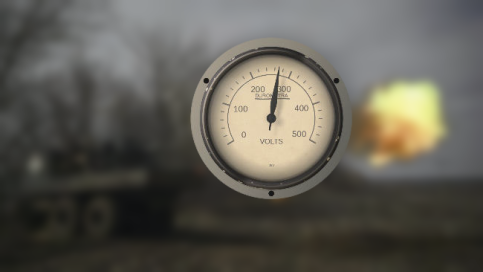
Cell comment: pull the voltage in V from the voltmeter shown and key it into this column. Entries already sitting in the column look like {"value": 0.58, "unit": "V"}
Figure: {"value": 270, "unit": "V"}
